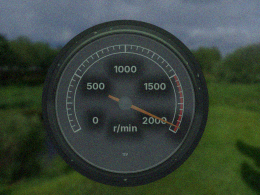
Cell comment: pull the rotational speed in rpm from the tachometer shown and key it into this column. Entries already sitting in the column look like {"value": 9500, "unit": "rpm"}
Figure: {"value": 1950, "unit": "rpm"}
